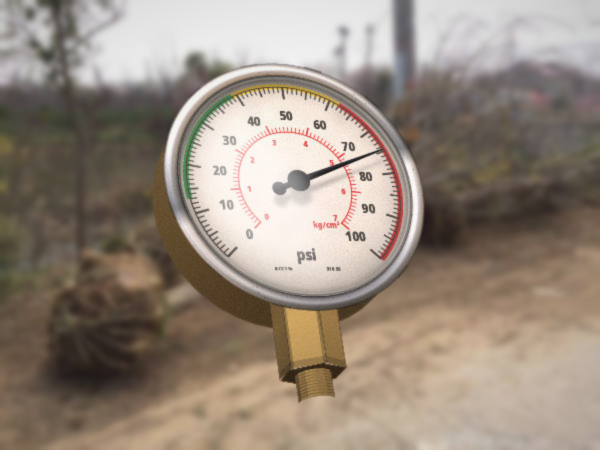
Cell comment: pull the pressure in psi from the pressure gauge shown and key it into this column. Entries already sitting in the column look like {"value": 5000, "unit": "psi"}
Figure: {"value": 75, "unit": "psi"}
